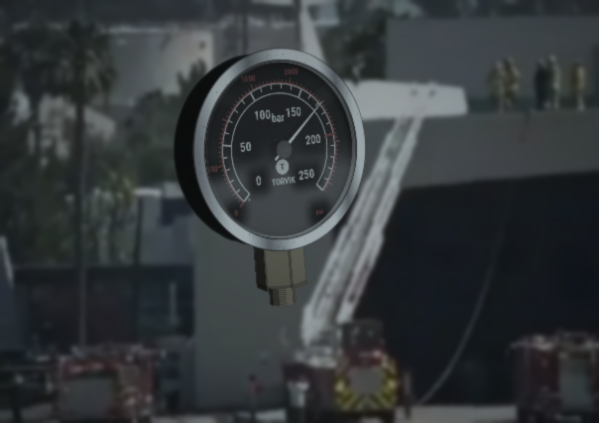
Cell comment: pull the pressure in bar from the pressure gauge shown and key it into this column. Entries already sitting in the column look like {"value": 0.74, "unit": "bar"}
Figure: {"value": 170, "unit": "bar"}
